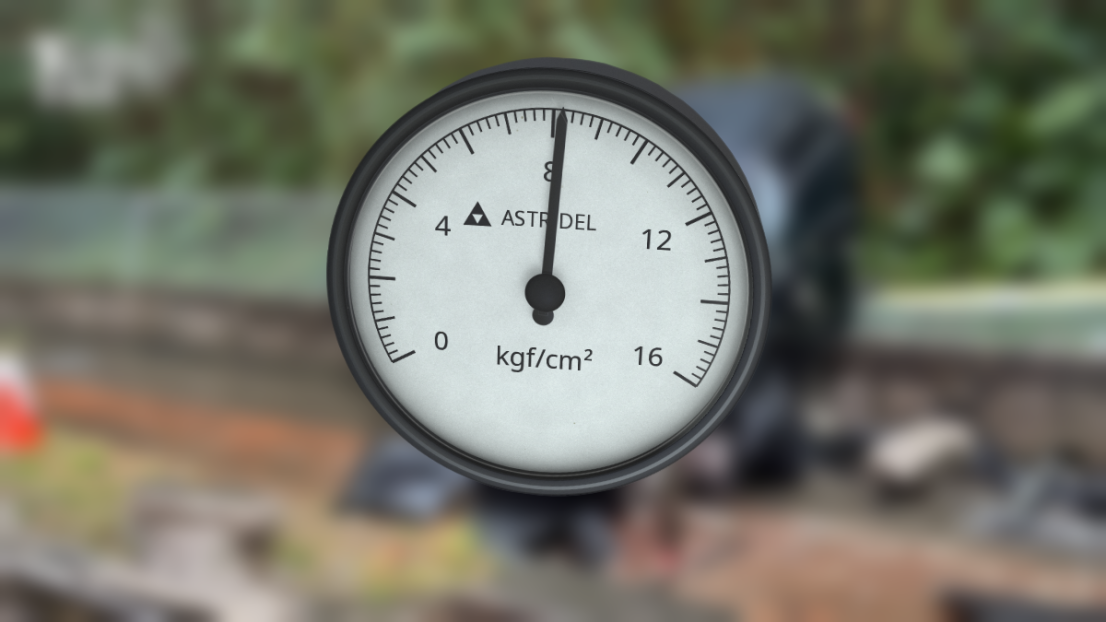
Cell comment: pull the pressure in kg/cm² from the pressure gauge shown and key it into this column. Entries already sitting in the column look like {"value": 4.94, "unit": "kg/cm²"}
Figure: {"value": 8.2, "unit": "kg/cm²"}
